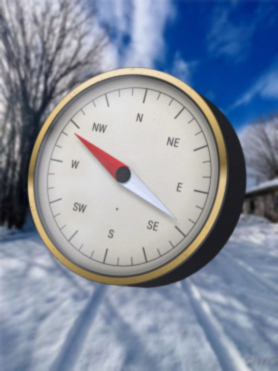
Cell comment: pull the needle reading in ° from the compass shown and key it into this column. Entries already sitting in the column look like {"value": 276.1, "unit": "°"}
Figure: {"value": 295, "unit": "°"}
